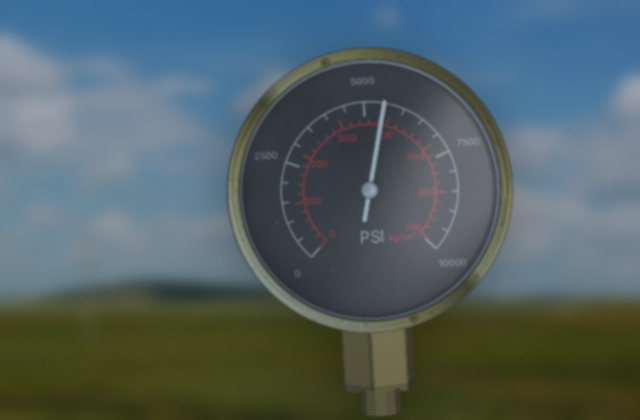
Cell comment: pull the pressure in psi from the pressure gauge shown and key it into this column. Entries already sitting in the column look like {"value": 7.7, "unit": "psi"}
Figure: {"value": 5500, "unit": "psi"}
